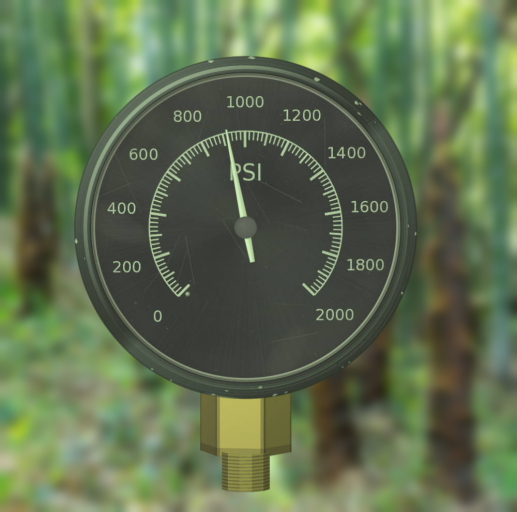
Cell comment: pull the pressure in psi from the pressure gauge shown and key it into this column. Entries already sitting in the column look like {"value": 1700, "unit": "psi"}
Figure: {"value": 920, "unit": "psi"}
